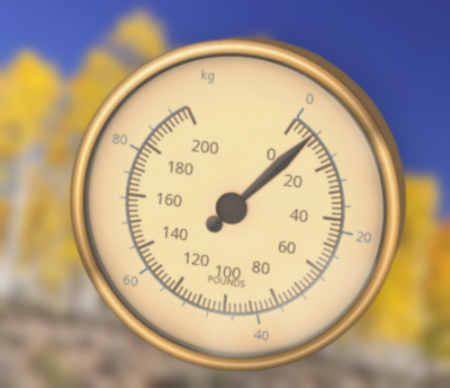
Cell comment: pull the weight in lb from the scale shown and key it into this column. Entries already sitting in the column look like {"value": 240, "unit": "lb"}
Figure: {"value": 8, "unit": "lb"}
